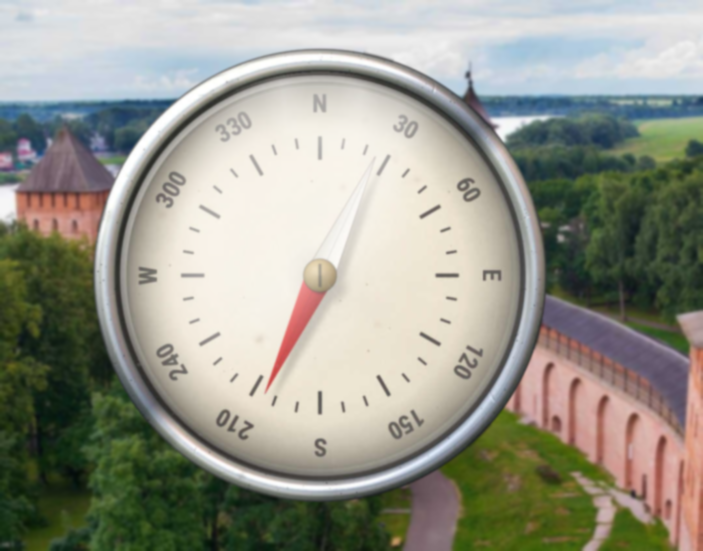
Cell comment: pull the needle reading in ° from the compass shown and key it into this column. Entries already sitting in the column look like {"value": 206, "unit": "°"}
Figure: {"value": 205, "unit": "°"}
